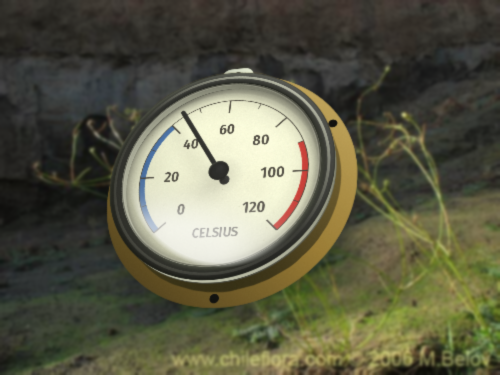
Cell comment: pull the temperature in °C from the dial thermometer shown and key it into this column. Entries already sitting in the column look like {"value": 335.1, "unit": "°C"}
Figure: {"value": 45, "unit": "°C"}
